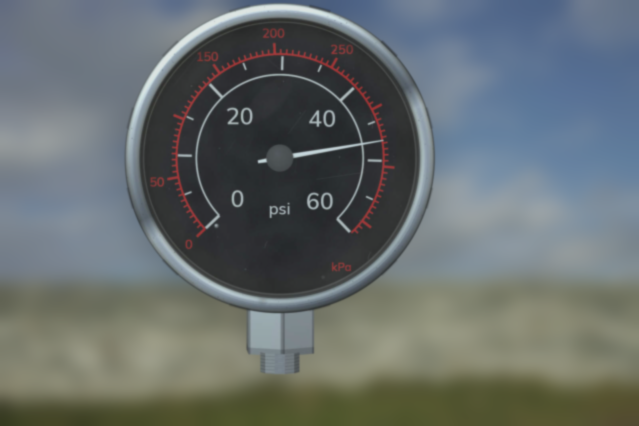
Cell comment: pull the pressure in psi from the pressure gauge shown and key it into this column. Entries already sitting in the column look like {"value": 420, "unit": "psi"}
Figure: {"value": 47.5, "unit": "psi"}
